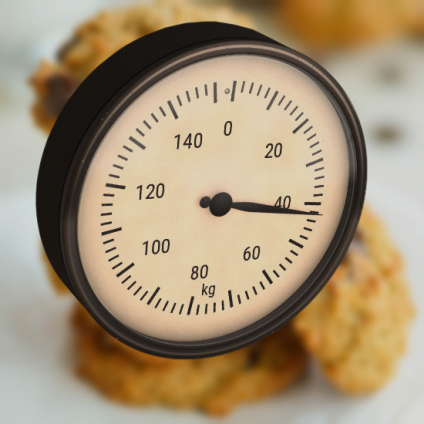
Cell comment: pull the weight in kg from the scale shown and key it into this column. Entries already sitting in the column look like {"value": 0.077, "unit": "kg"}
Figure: {"value": 42, "unit": "kg"}
